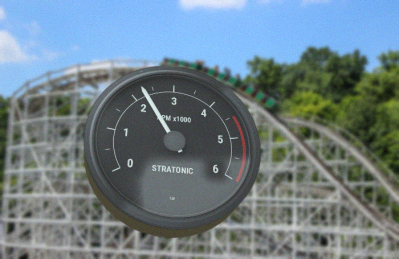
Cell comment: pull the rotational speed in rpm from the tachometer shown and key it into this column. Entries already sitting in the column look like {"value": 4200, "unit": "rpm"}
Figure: {"value": 2250, "unit": "rpm"}
